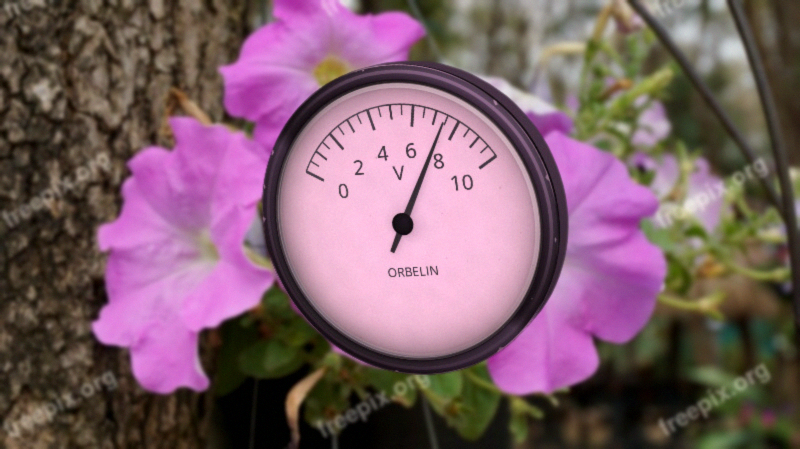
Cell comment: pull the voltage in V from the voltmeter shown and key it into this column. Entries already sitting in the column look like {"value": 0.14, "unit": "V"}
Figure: {"value": 7.5, "unit": "V"}
